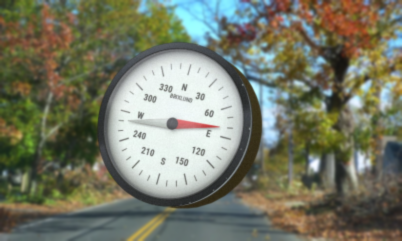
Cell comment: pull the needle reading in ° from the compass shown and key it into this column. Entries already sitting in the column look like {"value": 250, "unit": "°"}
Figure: {"value": 80, "unit": "°"}
